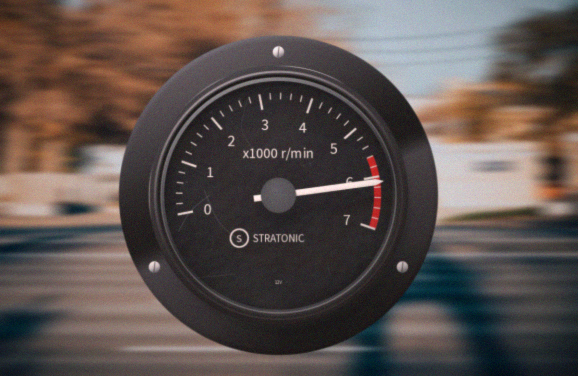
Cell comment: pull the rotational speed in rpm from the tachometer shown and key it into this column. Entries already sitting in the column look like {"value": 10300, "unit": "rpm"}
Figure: {"value": 6100, "unit": "rpm"}
